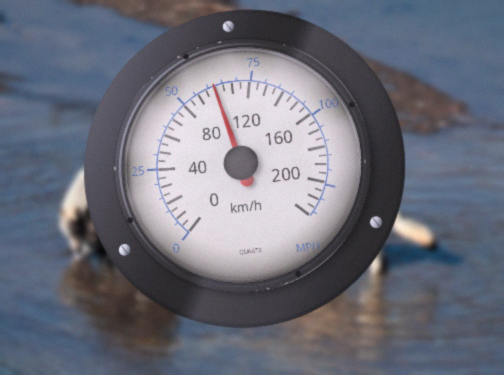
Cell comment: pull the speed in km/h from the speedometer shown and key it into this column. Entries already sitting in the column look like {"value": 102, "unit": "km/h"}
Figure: {"value": 100, "unit": "km/h"}
